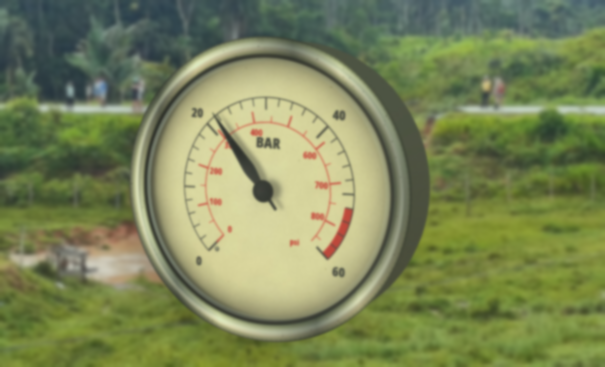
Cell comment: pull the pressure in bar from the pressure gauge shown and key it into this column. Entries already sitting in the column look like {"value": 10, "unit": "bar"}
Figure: {"value": 22, "unit": "bar"}
